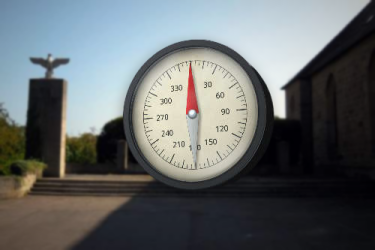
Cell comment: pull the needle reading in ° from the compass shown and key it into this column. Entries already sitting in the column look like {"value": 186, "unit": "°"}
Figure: {"value": 0, "unit": "°"}
